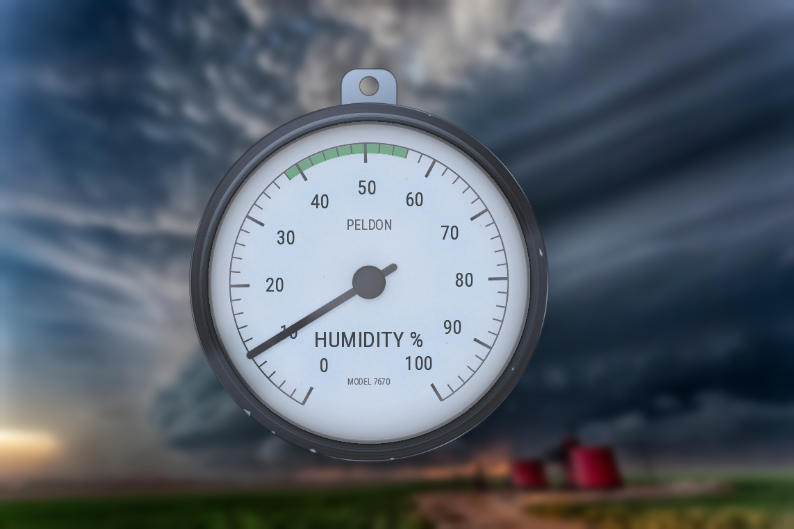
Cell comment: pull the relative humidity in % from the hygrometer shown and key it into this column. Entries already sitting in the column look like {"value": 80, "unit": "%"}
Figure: {"value": 10, "unit": "%"}
